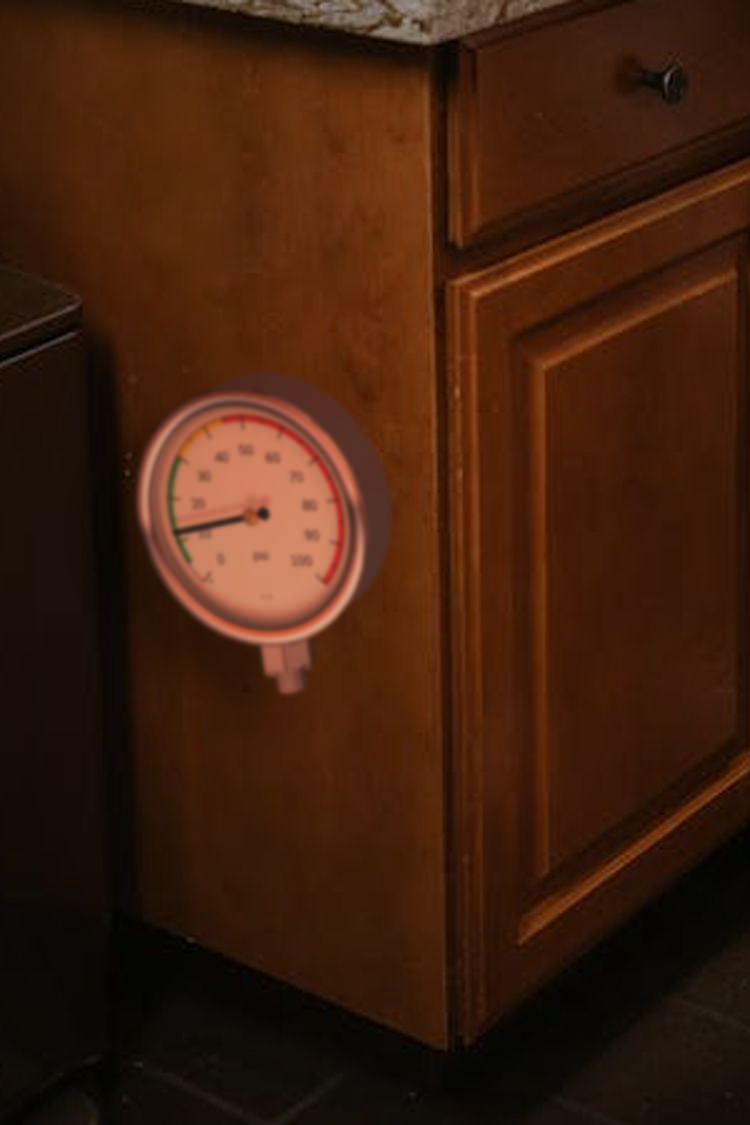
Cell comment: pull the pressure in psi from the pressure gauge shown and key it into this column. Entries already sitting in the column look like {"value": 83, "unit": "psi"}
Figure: {"value": 12.5, "unit": "psi"}
